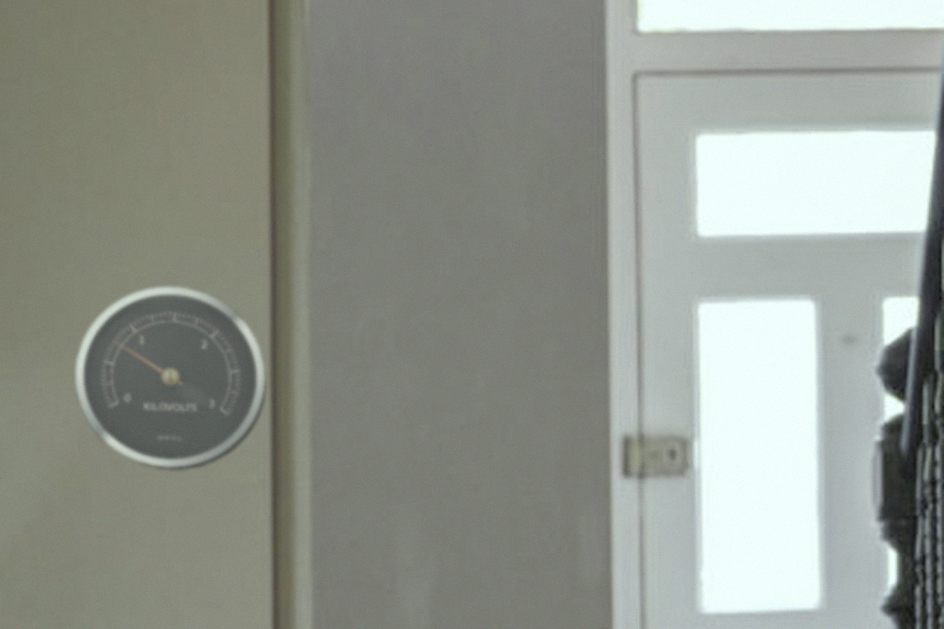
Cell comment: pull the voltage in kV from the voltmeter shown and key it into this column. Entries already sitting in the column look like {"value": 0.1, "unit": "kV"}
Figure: {"value": 0.75, "unit": "kV"}
